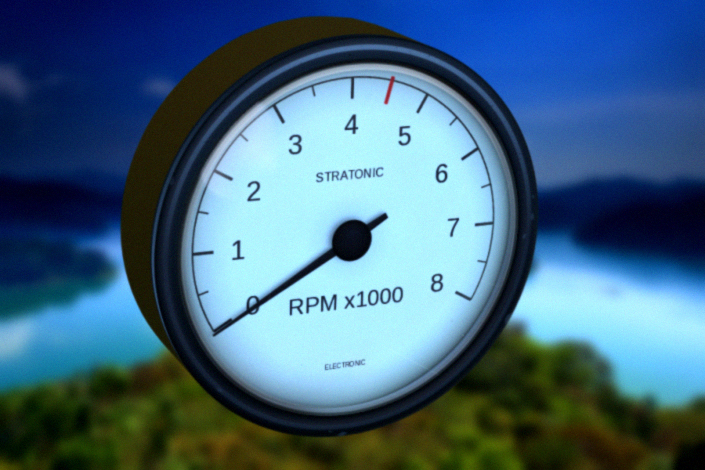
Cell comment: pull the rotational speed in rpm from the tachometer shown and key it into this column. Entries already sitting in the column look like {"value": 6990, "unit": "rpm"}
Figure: {"value": 0, "unit": "rpm"}
